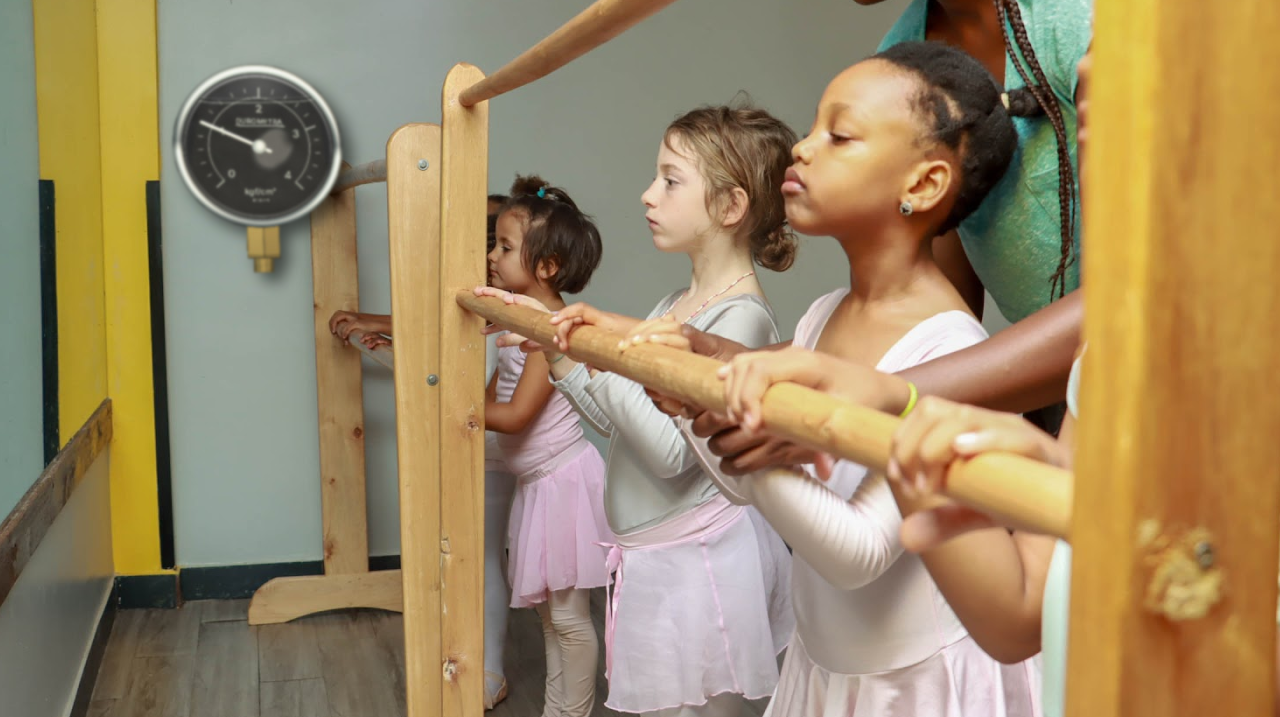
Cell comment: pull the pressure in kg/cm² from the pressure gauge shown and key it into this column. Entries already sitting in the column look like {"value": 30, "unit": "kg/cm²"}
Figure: {"value": 1, "unit": "kg/cm²"}
